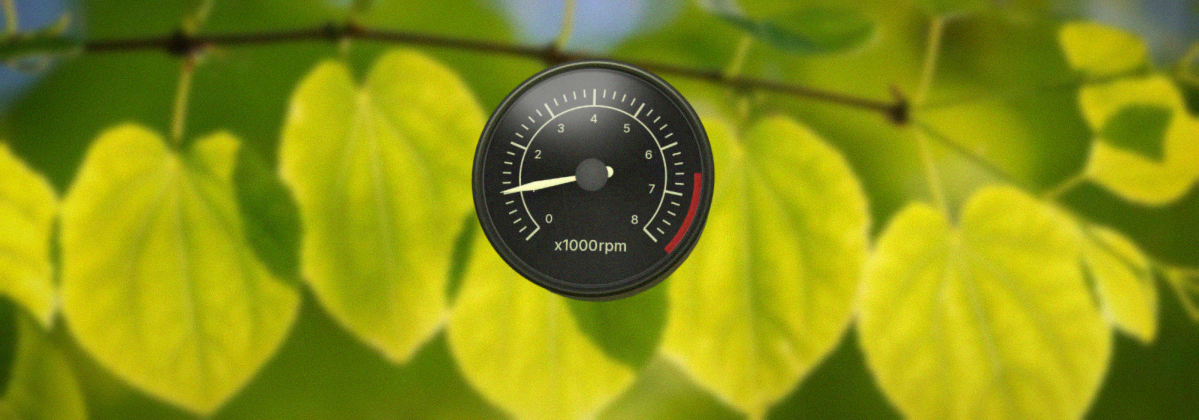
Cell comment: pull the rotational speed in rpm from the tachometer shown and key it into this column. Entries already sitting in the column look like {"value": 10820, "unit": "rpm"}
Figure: {"value": 1000, "unit": "rpm"}
